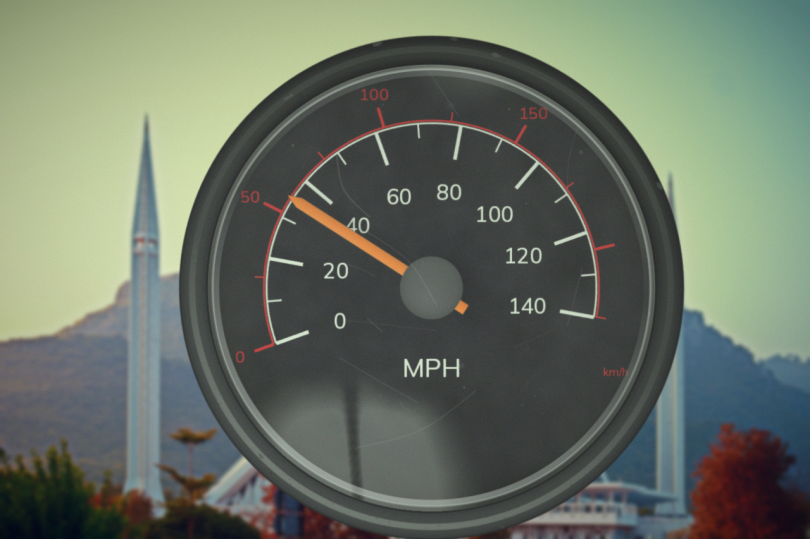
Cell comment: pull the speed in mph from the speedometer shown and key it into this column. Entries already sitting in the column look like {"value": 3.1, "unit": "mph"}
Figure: {"value": 35, "unit": "mph"}
